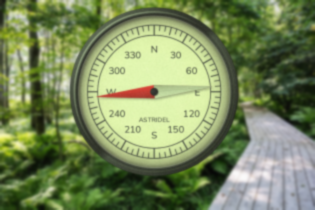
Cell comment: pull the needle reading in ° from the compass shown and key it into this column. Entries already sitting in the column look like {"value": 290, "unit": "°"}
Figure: {"value": 265, "unit": "°"}
